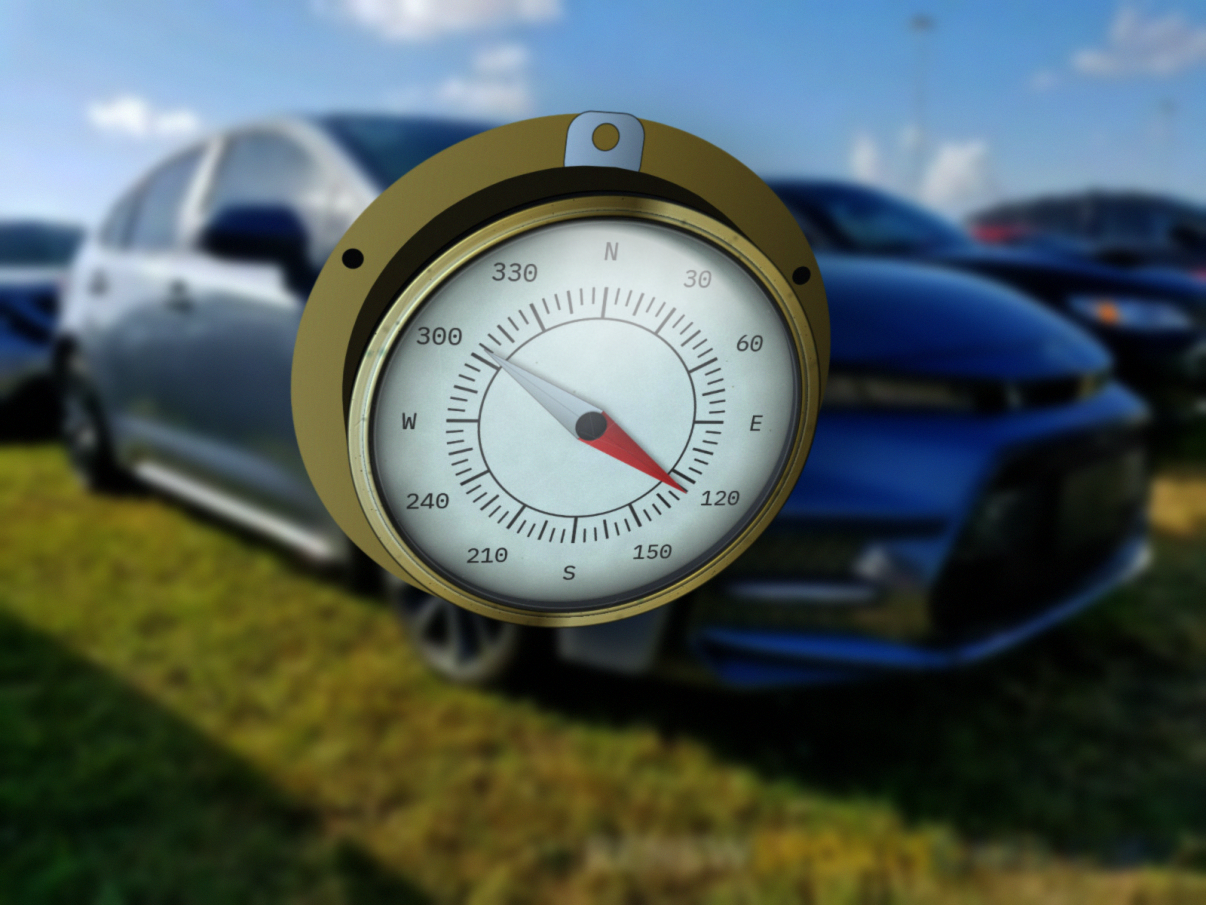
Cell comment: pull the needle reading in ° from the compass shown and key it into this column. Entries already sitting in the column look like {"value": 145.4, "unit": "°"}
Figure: {"value": 125, "unit": "°"}
